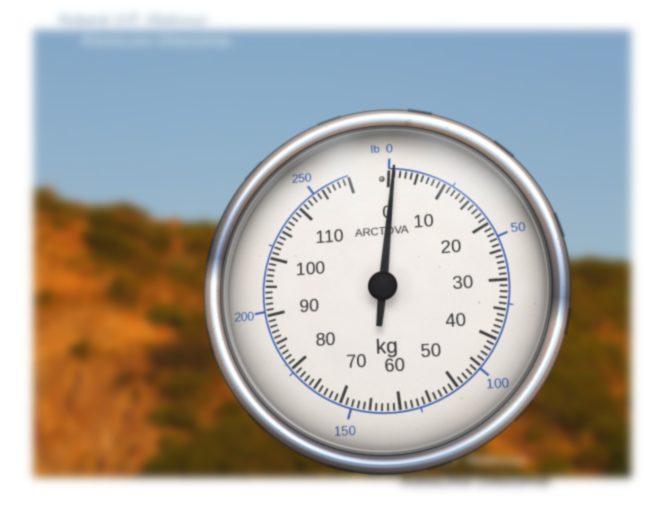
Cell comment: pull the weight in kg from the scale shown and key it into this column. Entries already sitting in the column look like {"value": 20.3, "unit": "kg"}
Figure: {"value": 1, "unit": "kg"}
